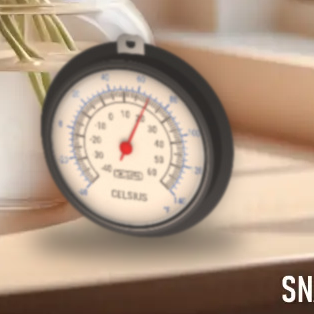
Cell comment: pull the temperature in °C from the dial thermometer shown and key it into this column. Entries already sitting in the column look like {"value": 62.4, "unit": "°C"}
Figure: {"value": 20, "unit": "°C"}
